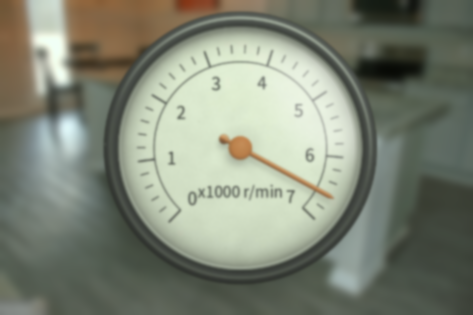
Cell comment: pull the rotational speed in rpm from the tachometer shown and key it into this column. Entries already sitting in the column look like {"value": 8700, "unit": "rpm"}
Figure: {"value": 6600, "unit": "rpm"}
